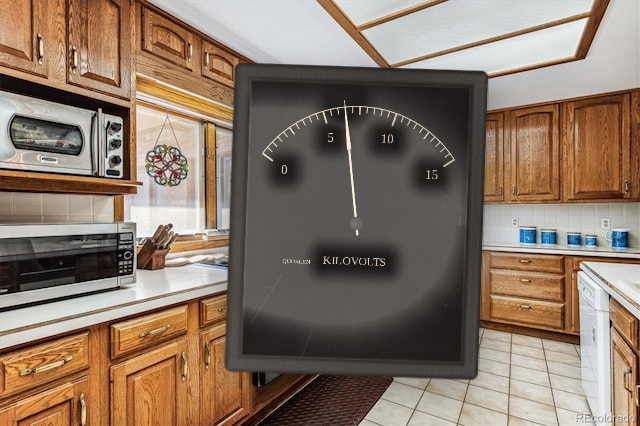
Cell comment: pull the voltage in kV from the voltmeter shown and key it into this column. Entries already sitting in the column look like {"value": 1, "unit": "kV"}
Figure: {"value": 6.5, "unit": "kV"}
